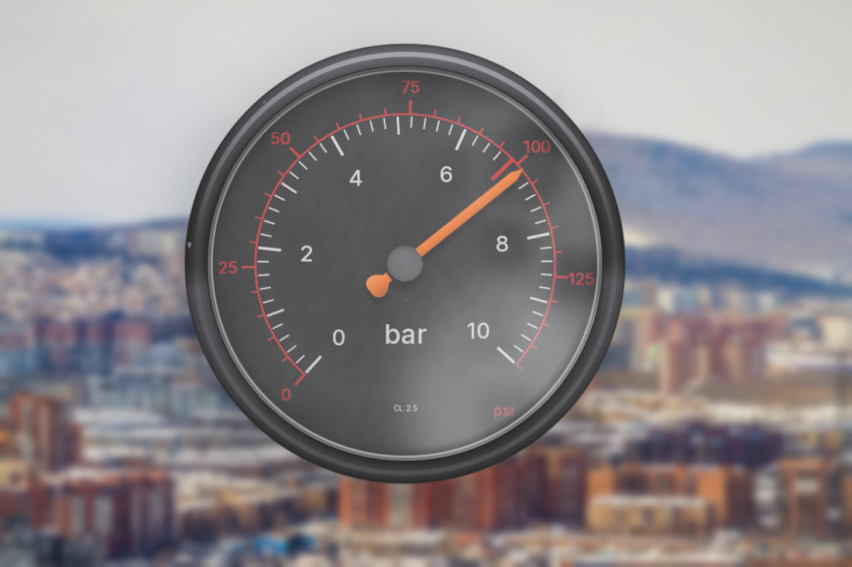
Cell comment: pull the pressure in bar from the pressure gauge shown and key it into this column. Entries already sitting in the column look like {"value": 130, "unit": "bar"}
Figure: {"value": 7, "unit": "bar"}
